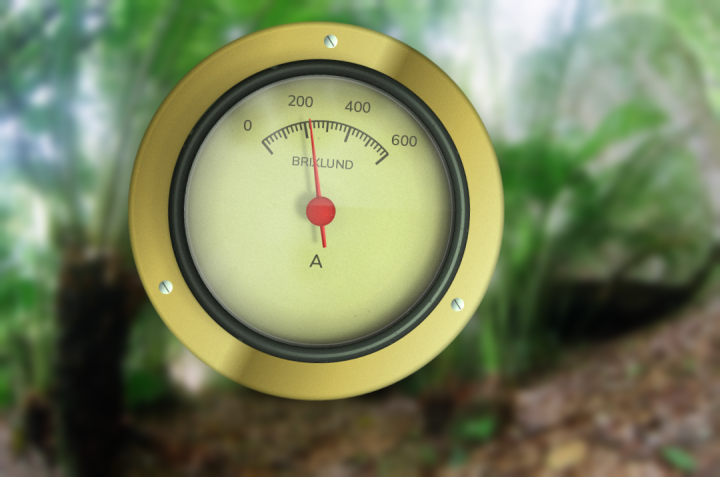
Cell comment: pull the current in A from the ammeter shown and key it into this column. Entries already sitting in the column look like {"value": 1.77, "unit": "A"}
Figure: {"value": 220, "unit": "A"}
